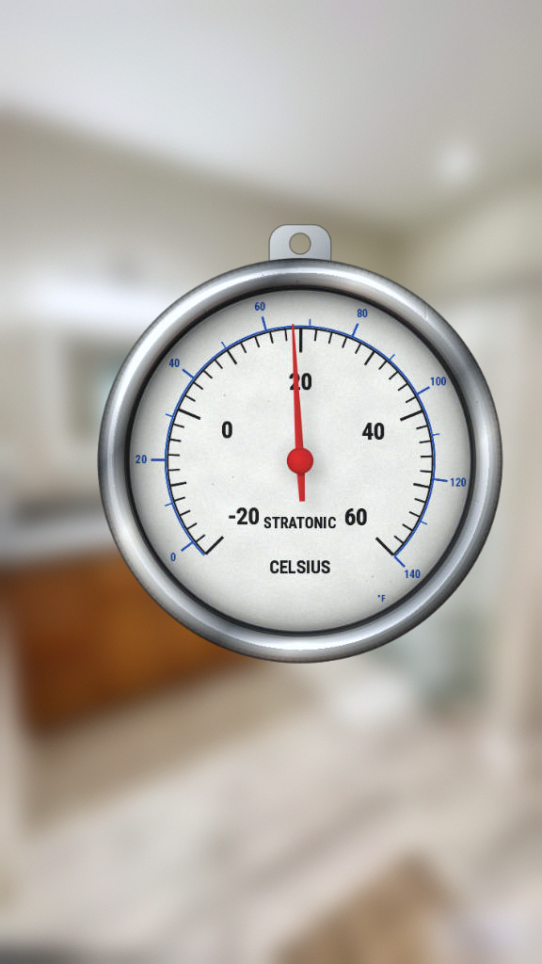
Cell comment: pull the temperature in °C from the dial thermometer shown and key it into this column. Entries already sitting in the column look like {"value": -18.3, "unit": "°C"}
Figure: {"value": 19, "unit": "°C"}
